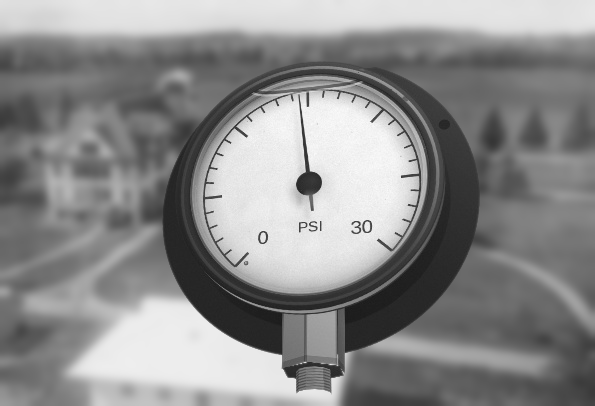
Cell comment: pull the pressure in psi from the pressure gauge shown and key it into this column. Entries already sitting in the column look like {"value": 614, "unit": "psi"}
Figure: {"value": 14.5, "unit": "psi"}
